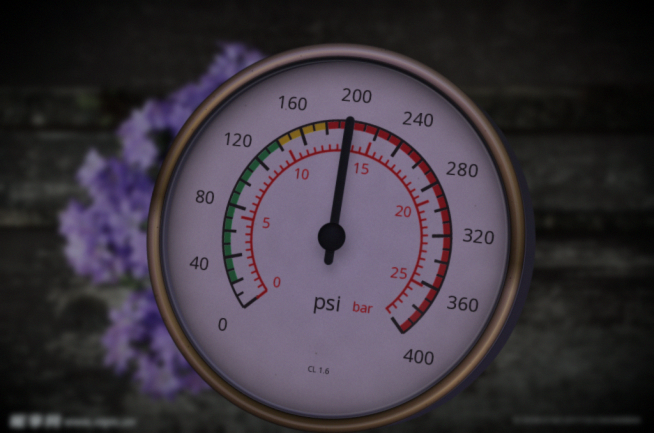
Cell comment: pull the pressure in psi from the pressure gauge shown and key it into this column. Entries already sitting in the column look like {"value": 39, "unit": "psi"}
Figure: {"value": 200, "unit": "psi"}
